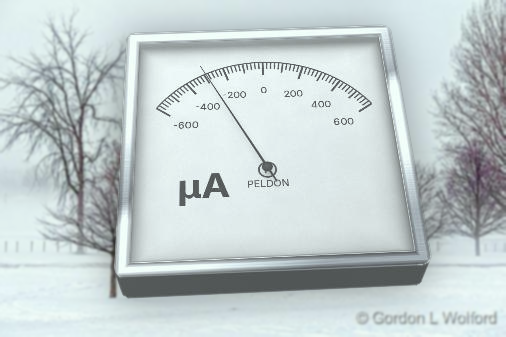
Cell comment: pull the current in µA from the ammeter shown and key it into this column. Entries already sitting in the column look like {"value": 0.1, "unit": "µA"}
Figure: {"value": -300, "unit": "µA"}
